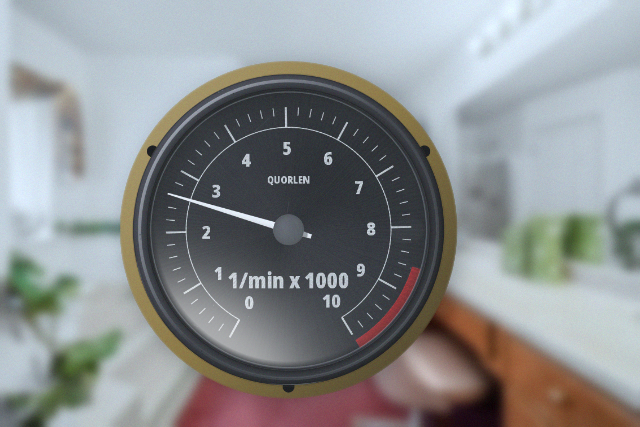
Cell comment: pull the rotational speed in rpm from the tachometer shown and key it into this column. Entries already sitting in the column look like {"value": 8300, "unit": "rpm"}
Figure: {"value": 2600, "unit": "rpm"}
